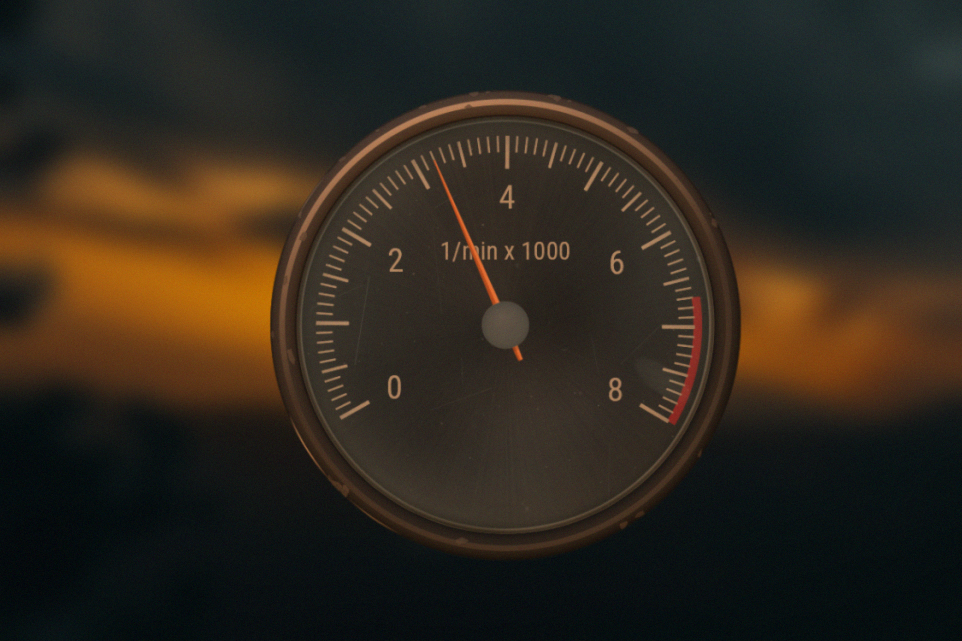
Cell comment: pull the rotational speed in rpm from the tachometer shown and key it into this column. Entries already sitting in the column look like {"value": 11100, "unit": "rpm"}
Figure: {"value": 3200, "unit": "rpm"}
